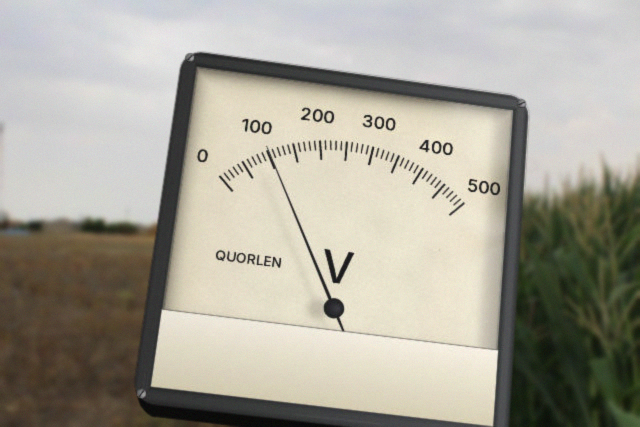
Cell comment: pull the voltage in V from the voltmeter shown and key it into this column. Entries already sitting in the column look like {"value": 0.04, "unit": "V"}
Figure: {"value": 100, "unit": "V"}
